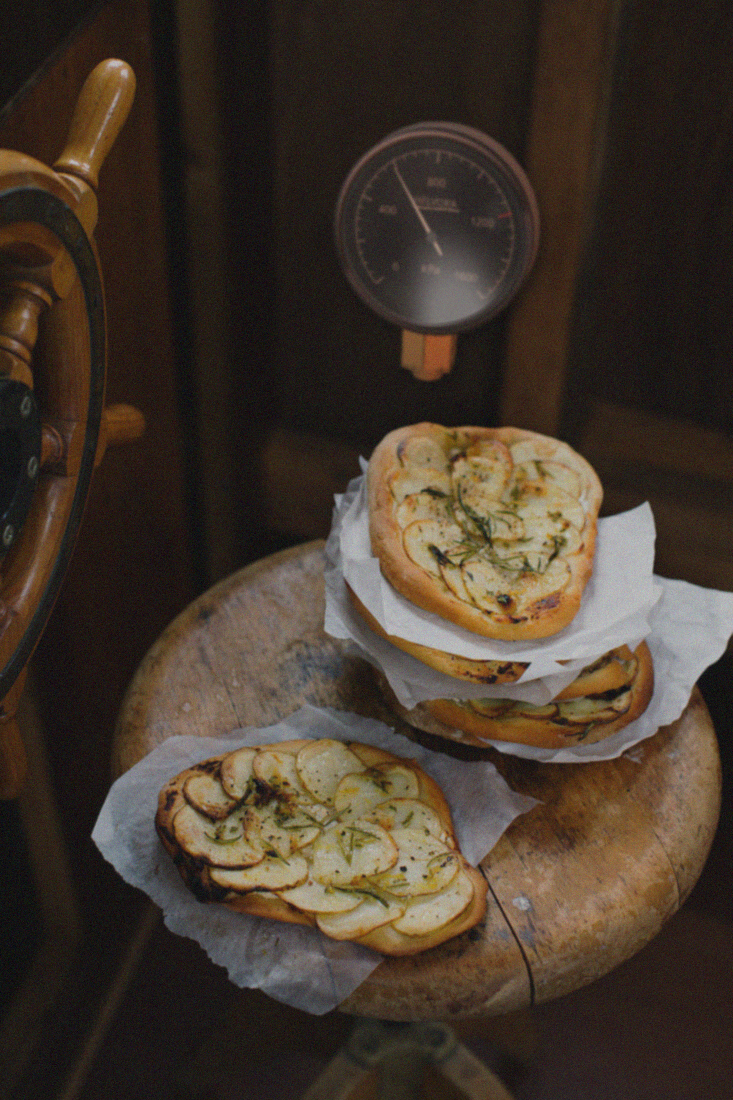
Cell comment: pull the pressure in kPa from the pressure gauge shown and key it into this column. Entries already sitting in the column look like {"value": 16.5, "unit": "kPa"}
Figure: {"value": 600, "unit": "kPa"}
